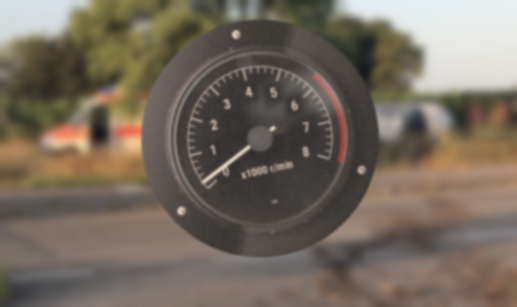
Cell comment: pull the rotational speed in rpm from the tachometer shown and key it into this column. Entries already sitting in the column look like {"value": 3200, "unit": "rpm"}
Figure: {"value": 200, "unit": "rpm"}
